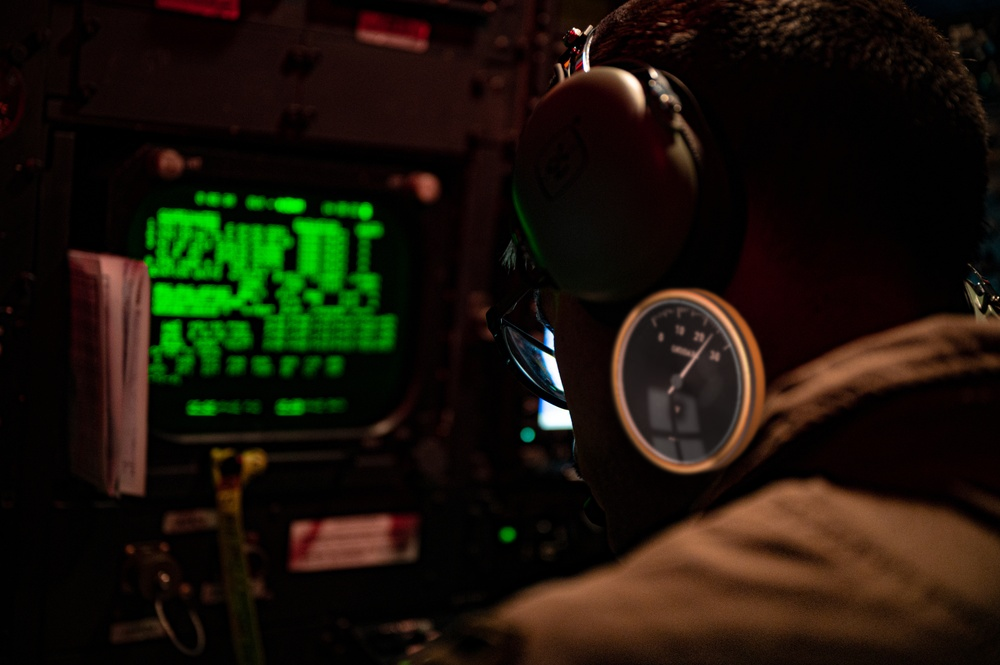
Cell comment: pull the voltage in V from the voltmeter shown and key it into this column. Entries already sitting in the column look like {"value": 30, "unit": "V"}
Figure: {"value": 25, "unit": "V"}
